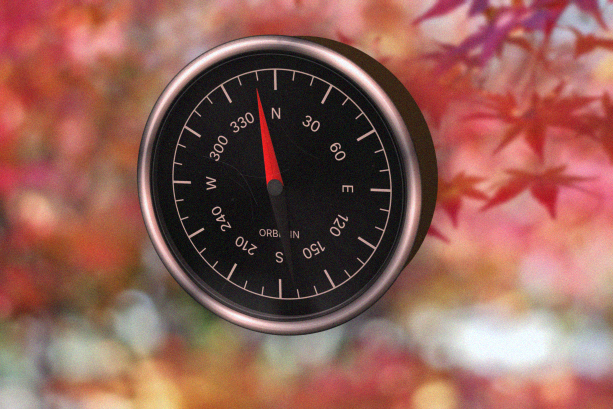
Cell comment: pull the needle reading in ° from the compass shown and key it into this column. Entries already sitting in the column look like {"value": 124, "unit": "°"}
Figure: {"value": 350, "unit": "°"}
